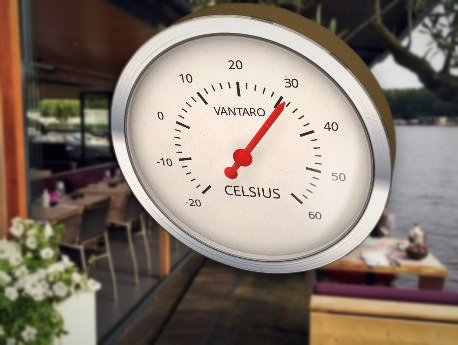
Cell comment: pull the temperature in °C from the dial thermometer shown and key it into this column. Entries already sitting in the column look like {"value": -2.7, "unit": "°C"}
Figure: {"value": 31, "unit": "°C"}
